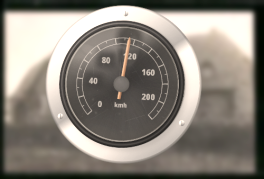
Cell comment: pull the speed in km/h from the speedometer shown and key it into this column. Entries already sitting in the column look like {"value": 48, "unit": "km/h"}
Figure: {"value": 115, "unit": "km/h"}
